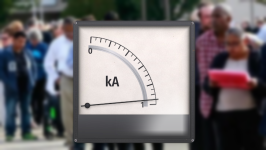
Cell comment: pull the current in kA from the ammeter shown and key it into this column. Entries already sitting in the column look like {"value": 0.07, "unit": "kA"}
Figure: {"value": 0.95, "unit": "kA"}
